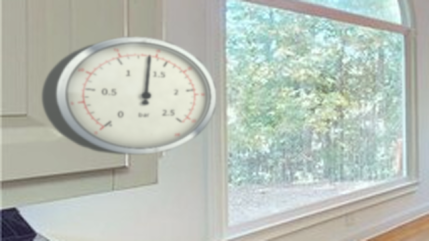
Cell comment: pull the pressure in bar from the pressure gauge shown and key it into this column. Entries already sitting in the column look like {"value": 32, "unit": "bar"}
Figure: {"value": 1.3, "unit": "bar"}
